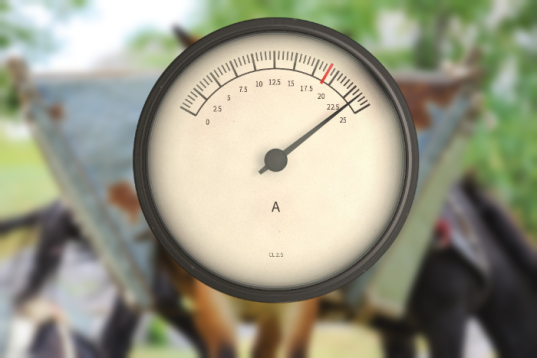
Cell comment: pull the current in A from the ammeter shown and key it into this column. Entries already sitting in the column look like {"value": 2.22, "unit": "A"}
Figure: {"value": 23.5, "unit": "A"}
